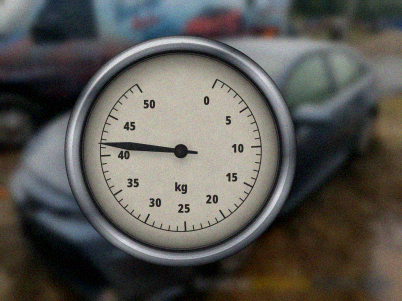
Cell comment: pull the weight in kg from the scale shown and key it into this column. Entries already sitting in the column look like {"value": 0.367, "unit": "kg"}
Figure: {"value": 41.5, "unit": "kg"}
